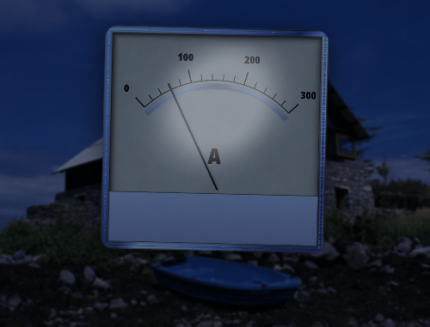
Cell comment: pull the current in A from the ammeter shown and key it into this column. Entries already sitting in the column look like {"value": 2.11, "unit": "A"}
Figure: {"value": 60, "unit": "A"}
